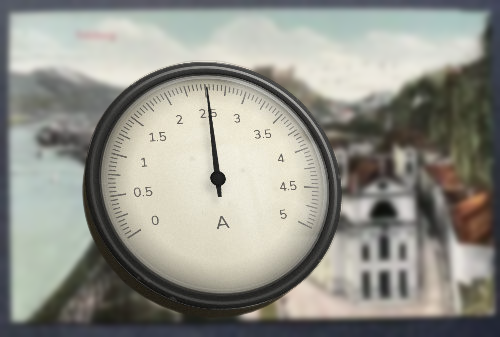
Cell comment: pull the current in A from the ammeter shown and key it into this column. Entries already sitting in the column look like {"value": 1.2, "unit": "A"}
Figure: {"value": 2.5, "unit": "A"}
